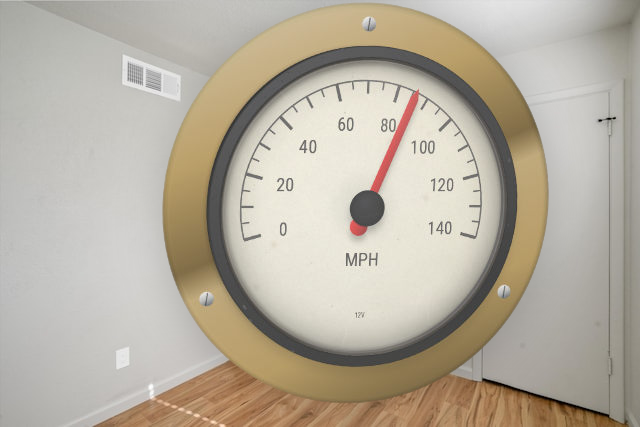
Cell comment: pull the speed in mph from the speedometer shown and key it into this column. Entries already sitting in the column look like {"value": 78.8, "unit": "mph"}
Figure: {"value": 85, "unit": "mph"}
